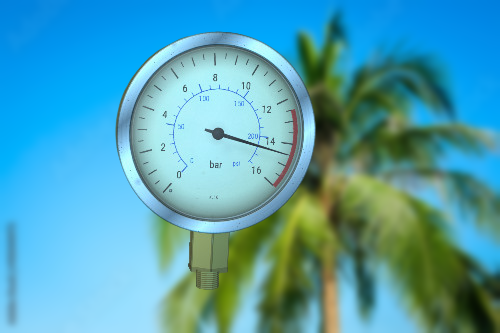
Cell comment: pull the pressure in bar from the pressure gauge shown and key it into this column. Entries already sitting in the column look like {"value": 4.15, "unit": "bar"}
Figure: {"value": 14.5, "unit": "bar"}
